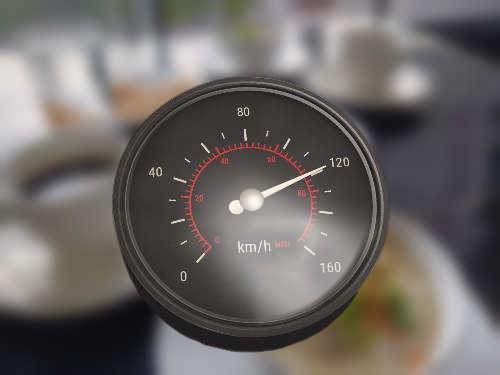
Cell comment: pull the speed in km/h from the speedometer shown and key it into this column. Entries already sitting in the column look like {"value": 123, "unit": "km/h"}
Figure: {"value": 120, "unit": "km/h"}
